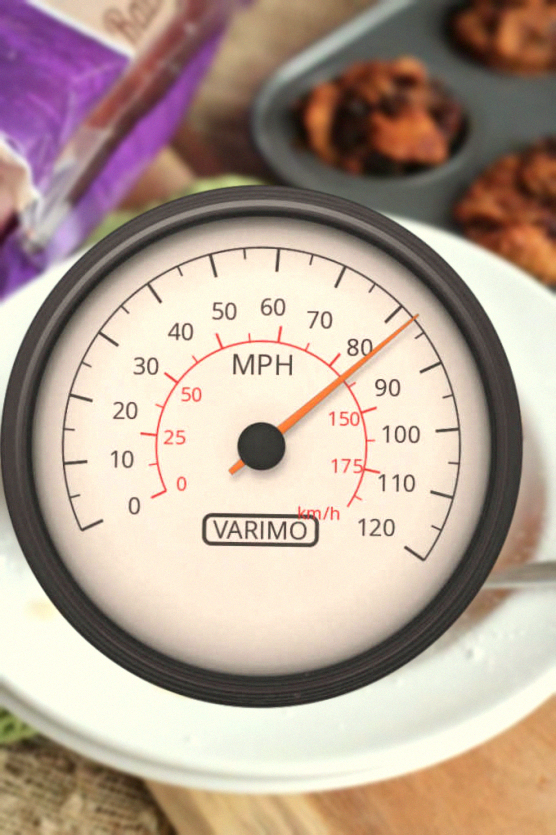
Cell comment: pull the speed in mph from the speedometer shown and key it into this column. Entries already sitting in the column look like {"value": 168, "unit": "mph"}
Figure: {"value": 82.5, "unit": "mph"}
